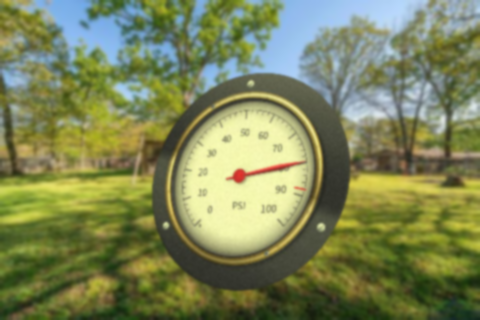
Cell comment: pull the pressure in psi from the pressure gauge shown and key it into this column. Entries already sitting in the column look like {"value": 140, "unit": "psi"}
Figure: {"value": 80, "unit": "psi"}
